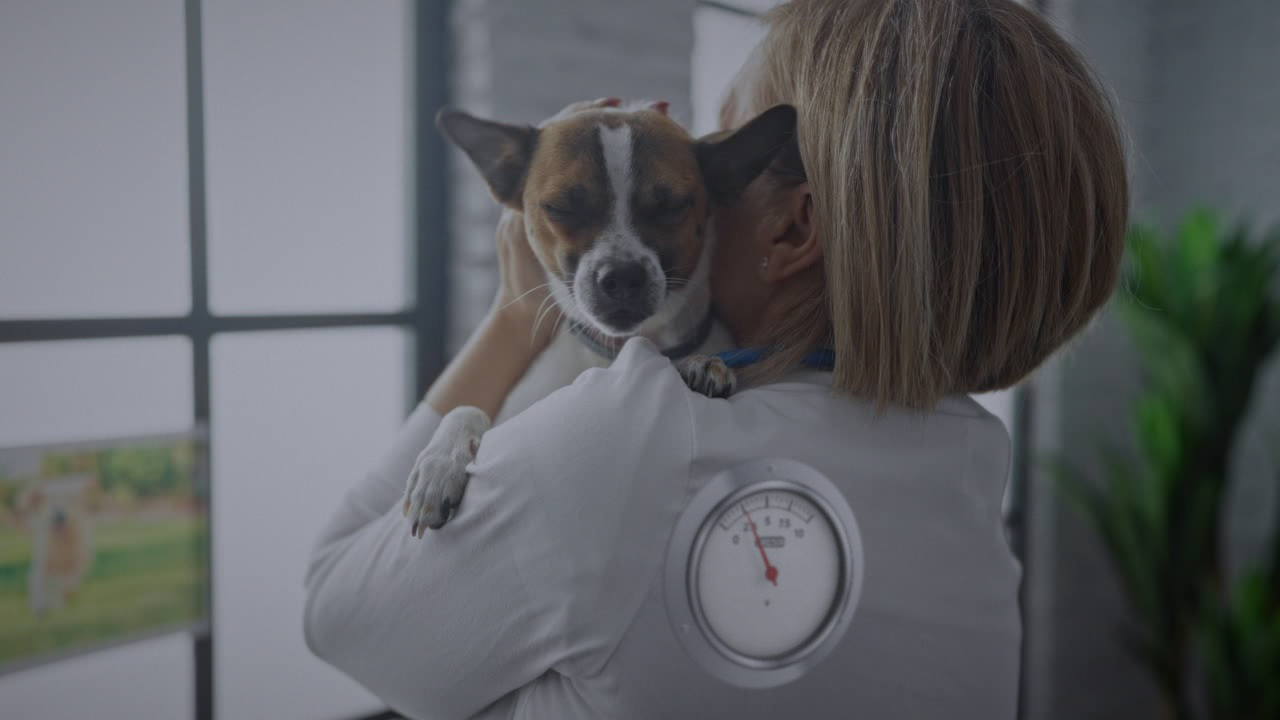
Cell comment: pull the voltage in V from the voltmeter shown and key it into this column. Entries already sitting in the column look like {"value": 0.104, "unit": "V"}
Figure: {"value": 2.5, "unit": "V"}
